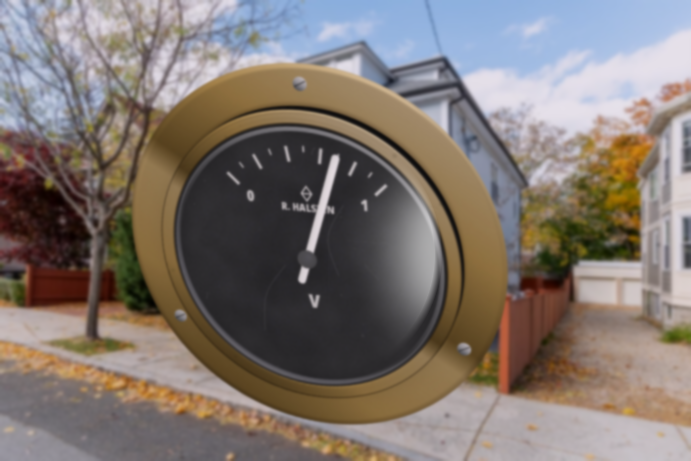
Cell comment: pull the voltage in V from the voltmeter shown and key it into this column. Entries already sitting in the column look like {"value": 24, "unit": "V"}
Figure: {"value": 0.7, "unit": "V"}
